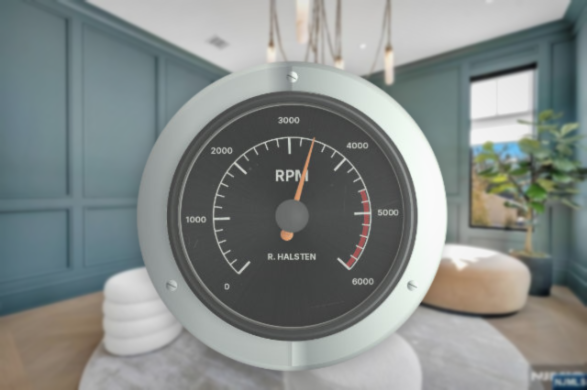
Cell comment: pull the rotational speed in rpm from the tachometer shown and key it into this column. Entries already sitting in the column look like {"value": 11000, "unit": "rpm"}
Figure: {"value": 3400, "unit": "rpm"}
